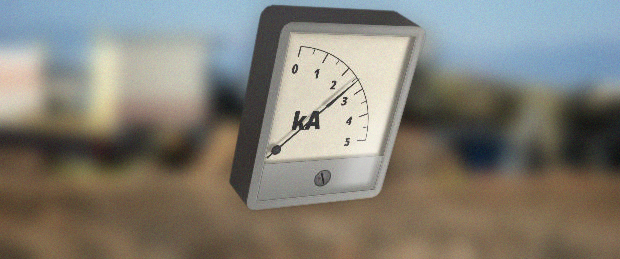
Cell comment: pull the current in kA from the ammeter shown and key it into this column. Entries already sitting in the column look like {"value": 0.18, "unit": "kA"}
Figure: {"value": 2.5, "unit": "kA"}
